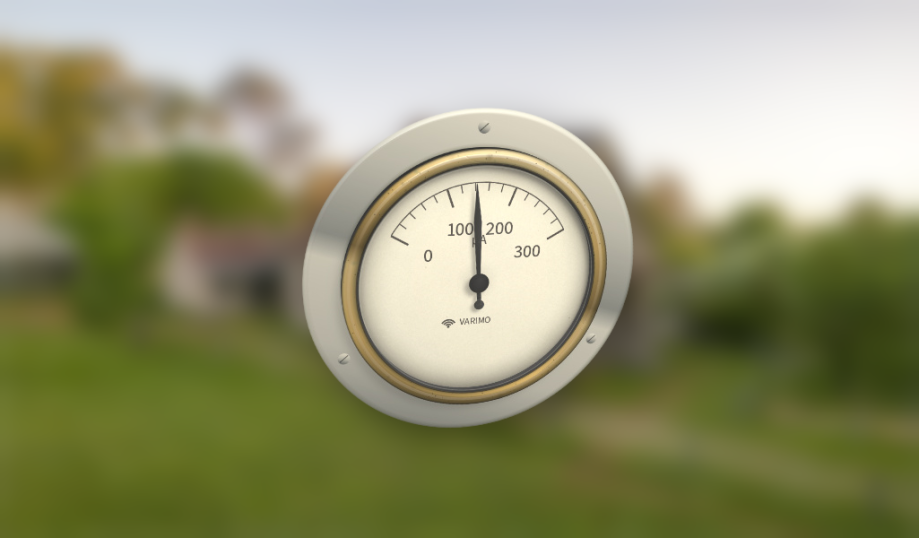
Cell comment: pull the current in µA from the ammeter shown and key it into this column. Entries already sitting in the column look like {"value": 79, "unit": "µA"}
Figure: {"value": 140, "unit": "µA"}
